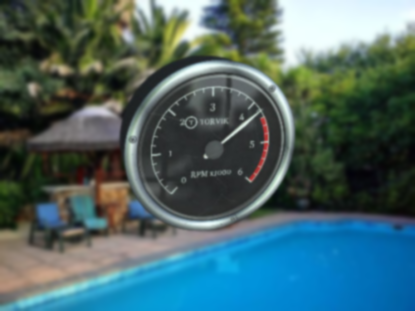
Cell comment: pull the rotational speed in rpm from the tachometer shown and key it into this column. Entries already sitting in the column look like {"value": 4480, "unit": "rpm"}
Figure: {"value": 4200, "unit": "rpm"}
